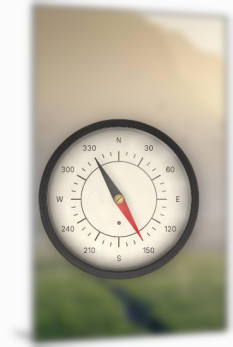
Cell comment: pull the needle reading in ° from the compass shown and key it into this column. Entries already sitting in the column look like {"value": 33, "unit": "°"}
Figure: {"value": 150, "unit": "°"}
